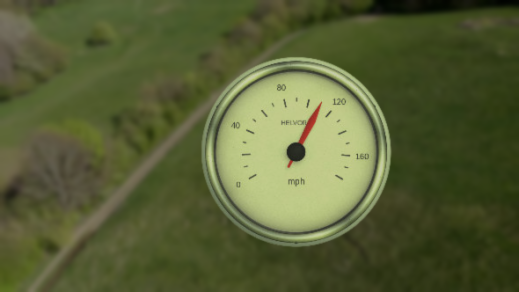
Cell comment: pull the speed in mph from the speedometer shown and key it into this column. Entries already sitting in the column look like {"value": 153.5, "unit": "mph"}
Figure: {"value": 110, "unit": "mph"}
